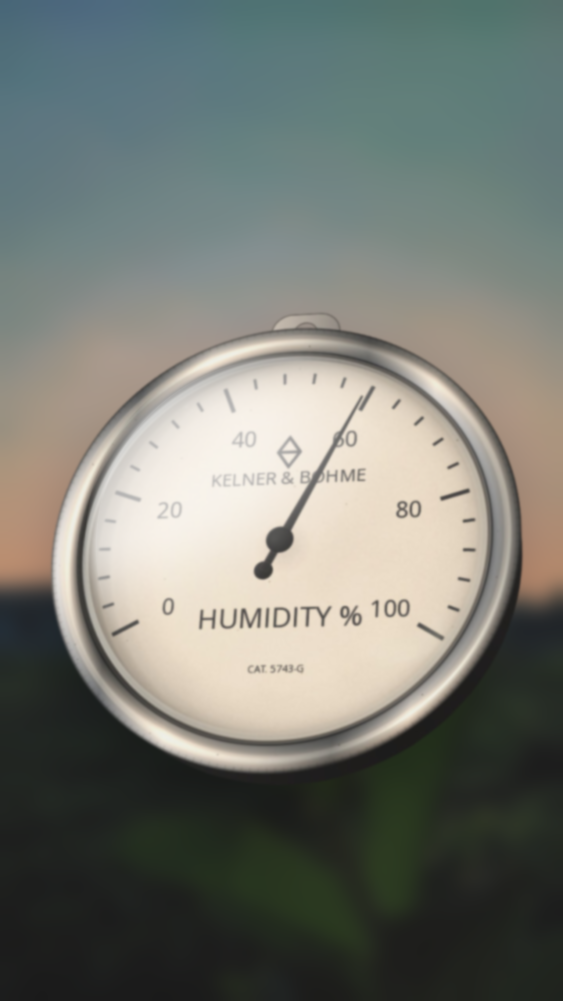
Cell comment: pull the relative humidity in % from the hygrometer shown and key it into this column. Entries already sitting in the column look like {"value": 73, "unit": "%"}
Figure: {"value": 60, "unit": "%"}
